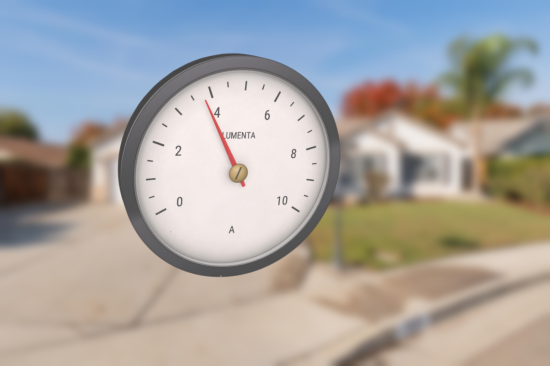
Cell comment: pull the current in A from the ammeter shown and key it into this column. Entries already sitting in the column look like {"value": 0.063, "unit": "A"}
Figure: {"value": 3.75, "unit": "A"}
